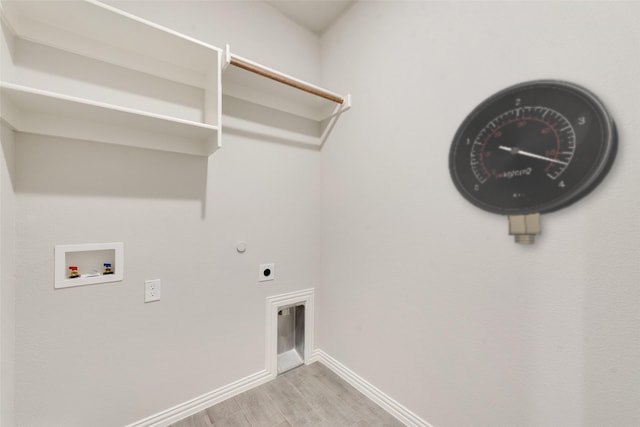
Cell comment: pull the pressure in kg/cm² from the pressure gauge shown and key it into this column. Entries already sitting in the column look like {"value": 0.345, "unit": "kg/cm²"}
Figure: {"value": 3.7, "unit": "kg/cm²"}
